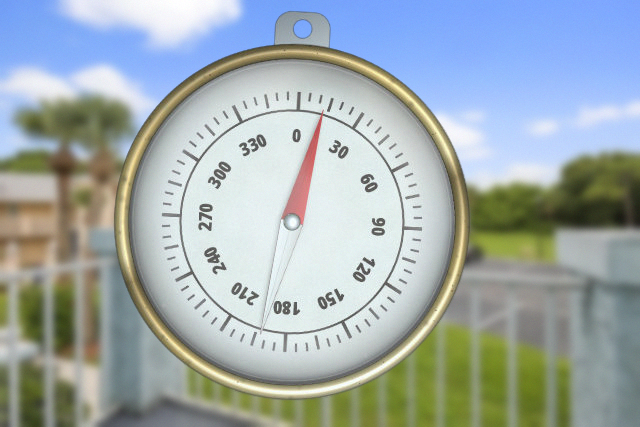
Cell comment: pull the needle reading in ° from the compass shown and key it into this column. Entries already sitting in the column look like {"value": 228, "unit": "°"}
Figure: {"value": 12.5, "unit": "°"}
